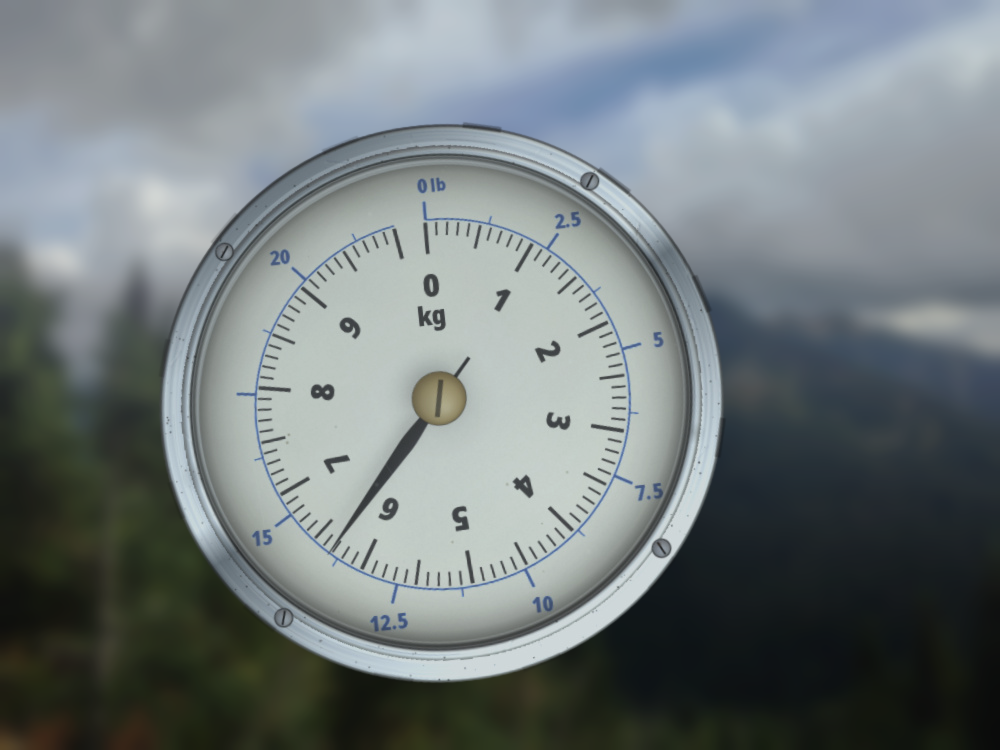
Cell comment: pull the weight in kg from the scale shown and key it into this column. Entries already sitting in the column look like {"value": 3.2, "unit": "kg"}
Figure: {"value": 6.3, "unit": "kg"}
